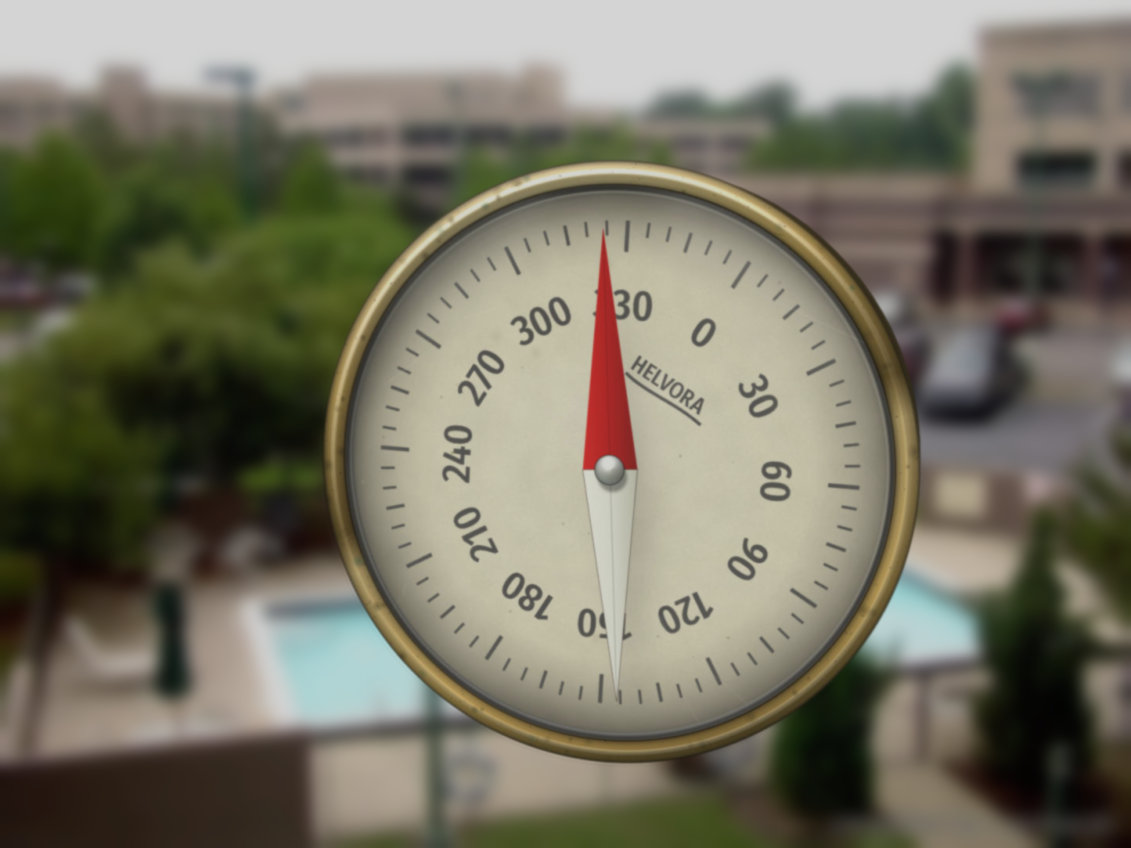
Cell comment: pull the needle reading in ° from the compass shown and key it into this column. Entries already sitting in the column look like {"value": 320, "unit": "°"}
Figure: {"value": 325, "unit": "°"}
